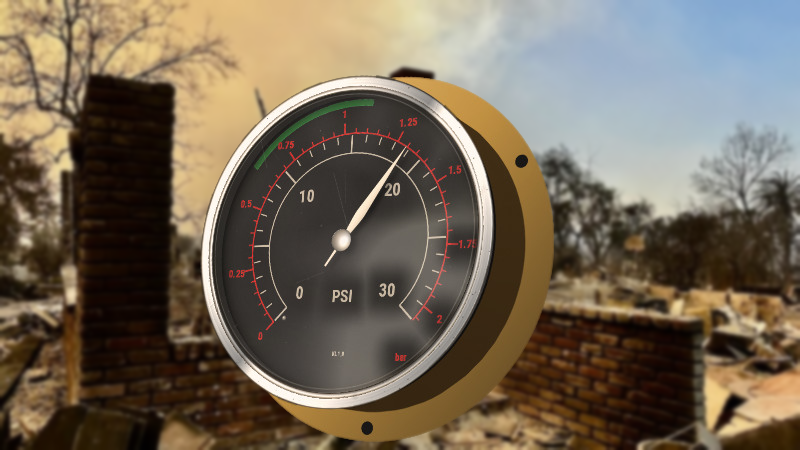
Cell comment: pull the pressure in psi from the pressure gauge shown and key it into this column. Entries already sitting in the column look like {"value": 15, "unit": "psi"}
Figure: {"value": 19, "unit": "psi"}
